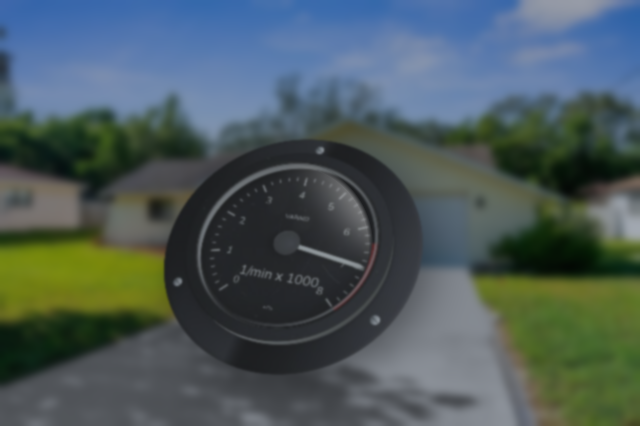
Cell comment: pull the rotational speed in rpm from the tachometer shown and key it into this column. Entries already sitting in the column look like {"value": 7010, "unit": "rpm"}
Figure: {"value": 7000, "unit": "rpm"}
